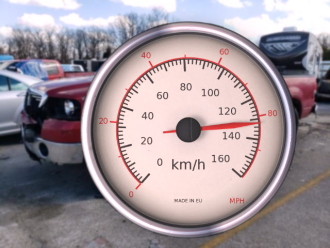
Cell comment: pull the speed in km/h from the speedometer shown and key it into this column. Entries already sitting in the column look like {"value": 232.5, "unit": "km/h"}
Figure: {"value": 132, "unit": "km/h"}
